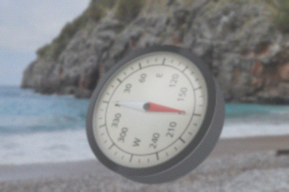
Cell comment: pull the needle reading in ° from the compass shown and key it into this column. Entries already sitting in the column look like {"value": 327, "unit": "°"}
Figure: {"value": 180, "unit": "°"}
